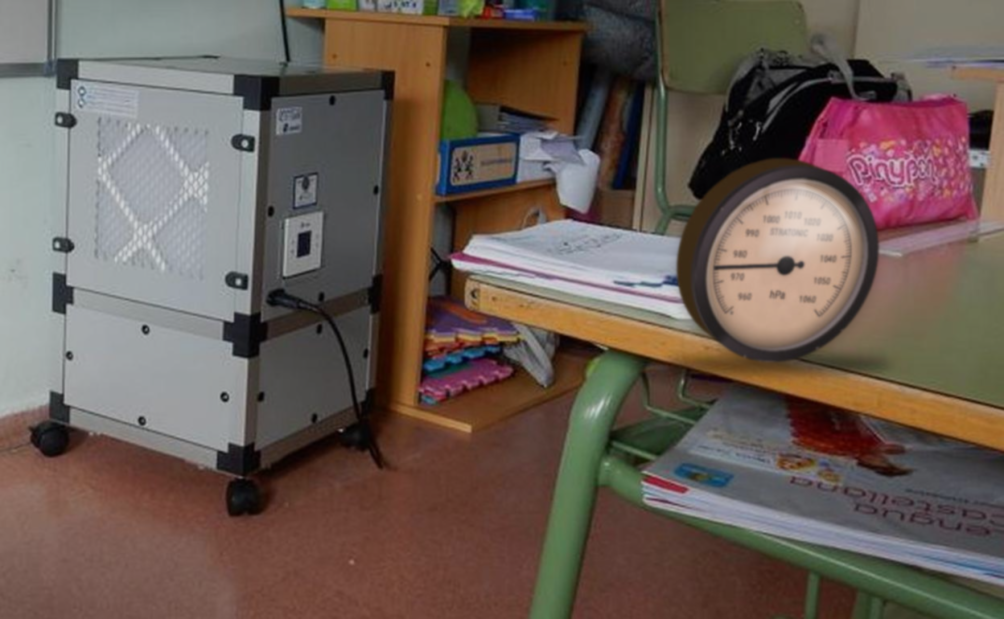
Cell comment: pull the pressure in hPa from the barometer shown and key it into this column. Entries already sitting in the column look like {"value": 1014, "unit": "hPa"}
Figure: {"value": 975, "unit": "hPa"}
